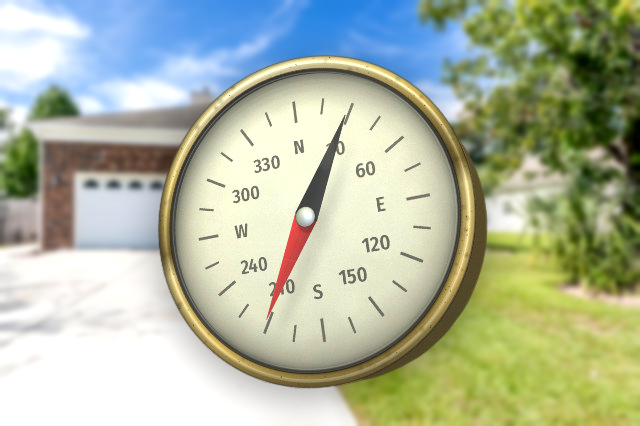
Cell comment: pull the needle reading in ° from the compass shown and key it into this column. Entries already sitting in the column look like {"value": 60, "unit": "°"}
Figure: {"value": 210, "unit": "°"}
